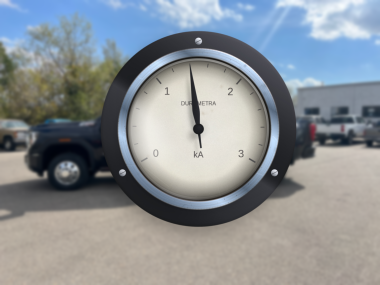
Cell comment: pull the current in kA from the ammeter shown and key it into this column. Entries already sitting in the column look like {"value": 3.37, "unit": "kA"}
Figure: {"value": 1.4, "unit": "kA"}
